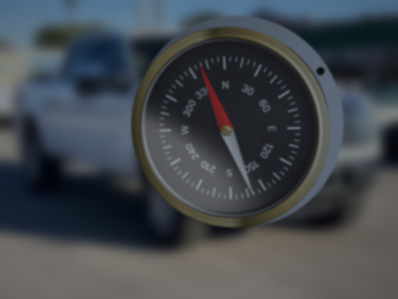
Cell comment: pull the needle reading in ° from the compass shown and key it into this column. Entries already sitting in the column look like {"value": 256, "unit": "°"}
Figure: {"value": 340, "unit": "°"}
